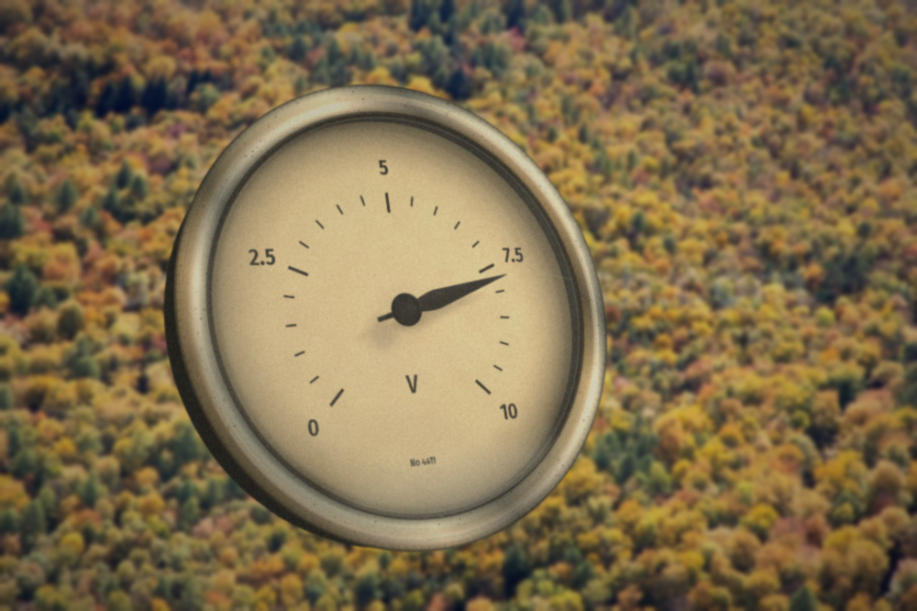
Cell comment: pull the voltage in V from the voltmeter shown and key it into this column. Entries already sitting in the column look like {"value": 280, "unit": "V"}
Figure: {"value": 7.75, "unit": "V"}
